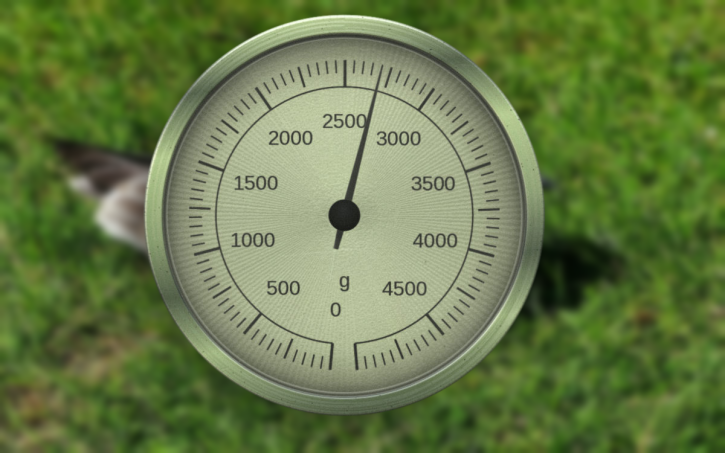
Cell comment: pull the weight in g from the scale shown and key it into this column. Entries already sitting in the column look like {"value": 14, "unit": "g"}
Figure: {"value": 2700, "unit": "g"}
